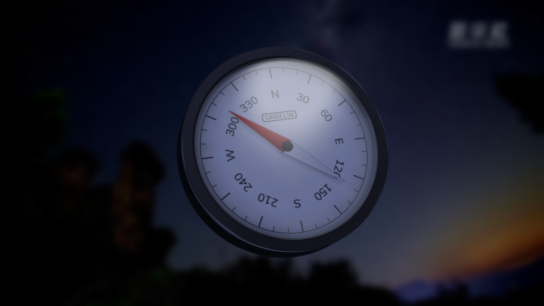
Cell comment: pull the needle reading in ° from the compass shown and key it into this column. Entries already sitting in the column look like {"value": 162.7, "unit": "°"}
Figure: {"value": 310, "unit": "°"}
